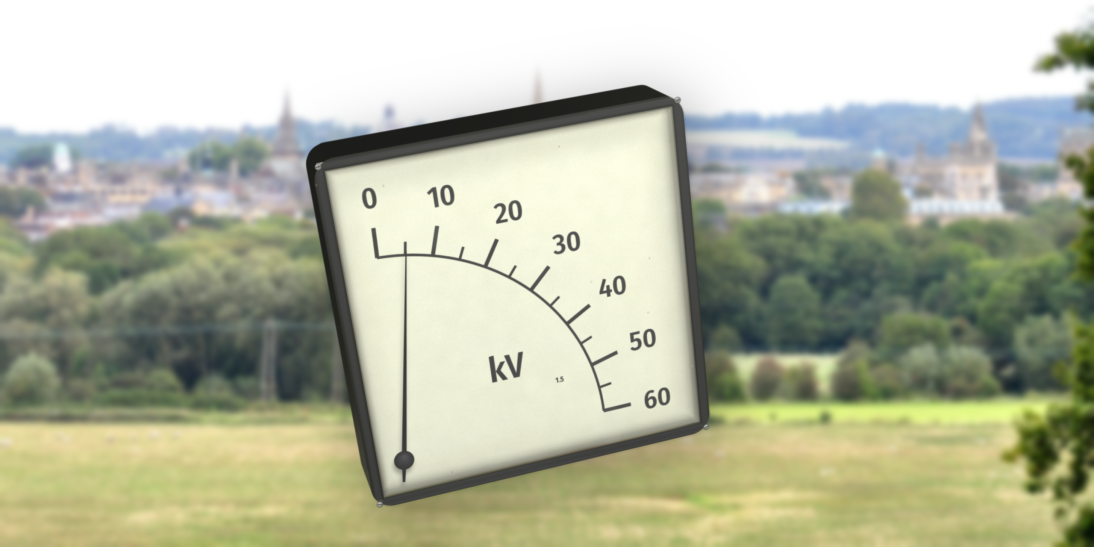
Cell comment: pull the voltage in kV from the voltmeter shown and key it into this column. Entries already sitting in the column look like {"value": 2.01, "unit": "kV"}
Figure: {"value": 5, "unit": "kV"}
